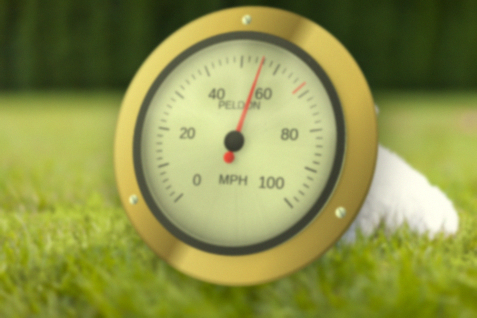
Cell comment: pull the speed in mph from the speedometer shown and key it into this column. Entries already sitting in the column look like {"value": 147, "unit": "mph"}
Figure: {"value": 56, "unit": "mph"}
